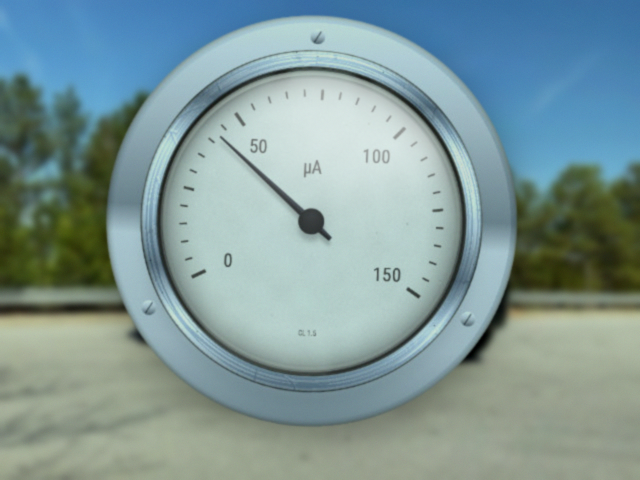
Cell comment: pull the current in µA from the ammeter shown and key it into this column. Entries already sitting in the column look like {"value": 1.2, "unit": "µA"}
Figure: {"value": 42.5, "unit": "µA"}
